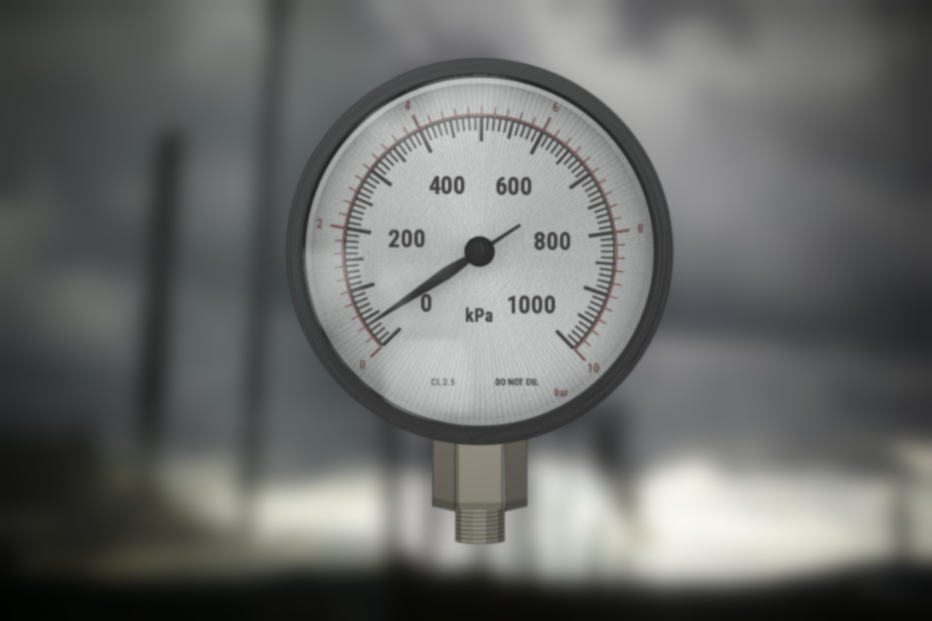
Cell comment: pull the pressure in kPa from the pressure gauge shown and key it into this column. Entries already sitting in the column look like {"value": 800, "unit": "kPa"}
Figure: {"value": 40, "unit": "kPa"}
